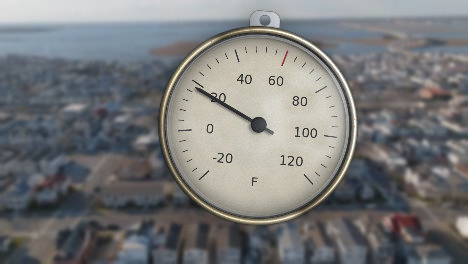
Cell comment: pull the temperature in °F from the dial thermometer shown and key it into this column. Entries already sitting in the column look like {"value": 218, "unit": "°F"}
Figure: {"value": 18, "unit": "°F"}
